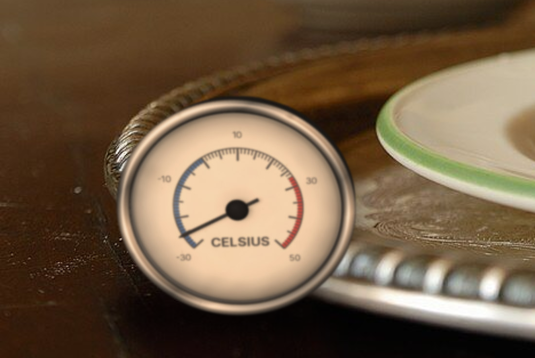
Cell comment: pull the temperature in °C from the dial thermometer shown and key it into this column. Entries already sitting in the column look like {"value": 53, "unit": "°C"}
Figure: {"value": -25, "unit": "°C"}
